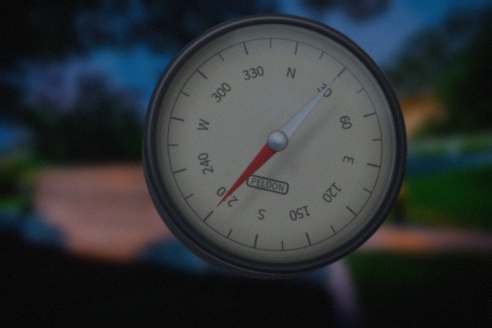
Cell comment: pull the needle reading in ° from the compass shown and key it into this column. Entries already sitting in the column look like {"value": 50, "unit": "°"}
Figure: {"value": 210, "unit": "°"}
